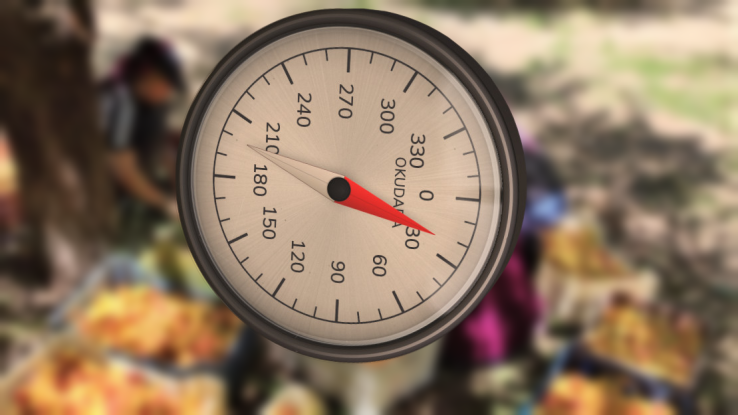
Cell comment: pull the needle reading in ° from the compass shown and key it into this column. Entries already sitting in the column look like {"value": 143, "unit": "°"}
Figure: {"value": 20, "unit": "°"}
